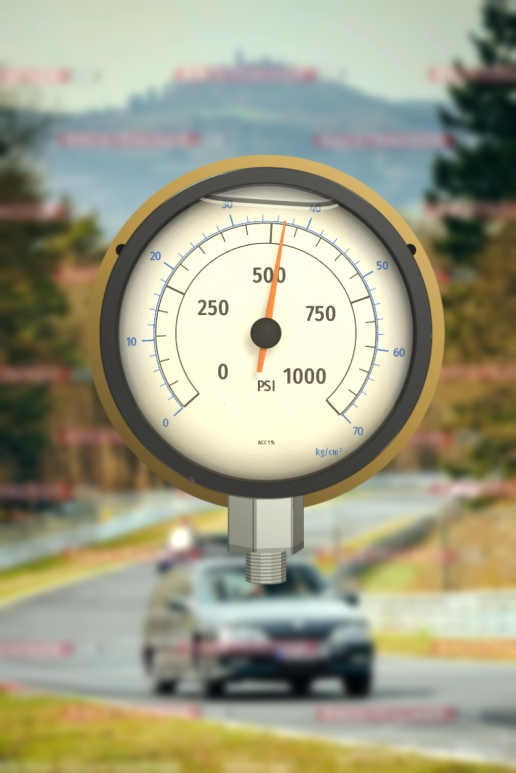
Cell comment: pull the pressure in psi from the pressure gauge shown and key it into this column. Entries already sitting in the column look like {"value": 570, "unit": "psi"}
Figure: {"value": 525, "unit": "psi"}
